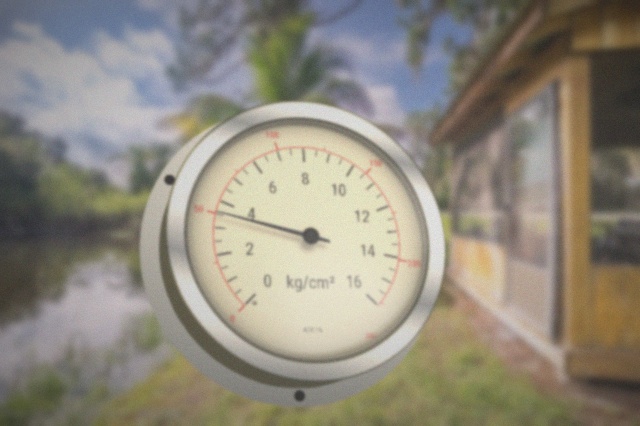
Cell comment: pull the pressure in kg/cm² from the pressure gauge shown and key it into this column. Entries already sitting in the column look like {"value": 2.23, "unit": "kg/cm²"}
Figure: {"value": 3.5, "unit": "kg/cm²"}
